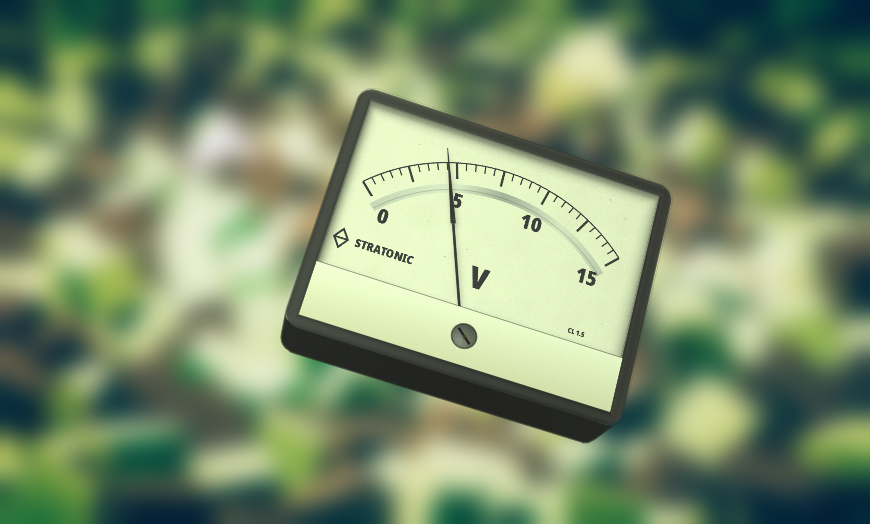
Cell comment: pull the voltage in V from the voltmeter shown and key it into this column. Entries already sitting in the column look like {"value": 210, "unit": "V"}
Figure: {"value": 4.5, "unit": "V"}
